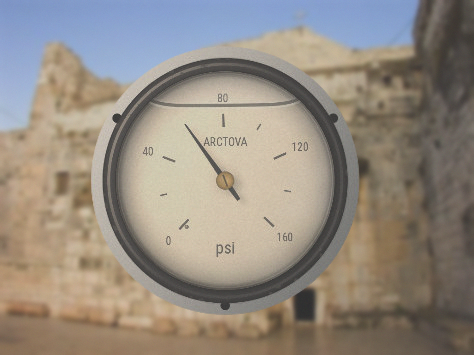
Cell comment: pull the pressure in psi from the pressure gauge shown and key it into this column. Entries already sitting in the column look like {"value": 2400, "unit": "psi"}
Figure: {"value": 60, "unit": "psi"}
